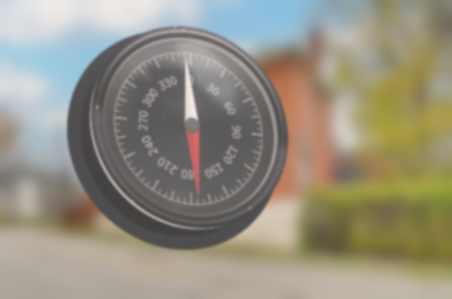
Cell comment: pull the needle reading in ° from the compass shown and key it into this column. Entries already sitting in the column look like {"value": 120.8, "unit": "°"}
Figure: {"value": 175, "unit": "°"}
